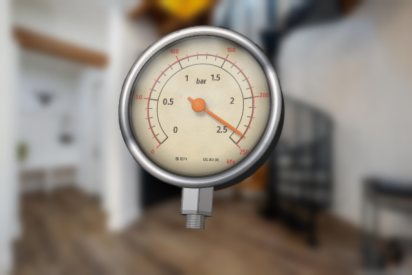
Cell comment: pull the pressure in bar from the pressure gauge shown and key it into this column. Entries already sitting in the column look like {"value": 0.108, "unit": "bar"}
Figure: {"value": 2.4, "unit": "bar"}
